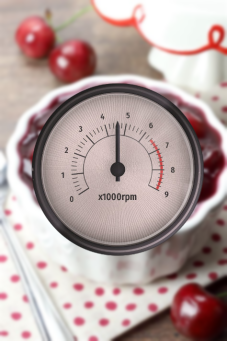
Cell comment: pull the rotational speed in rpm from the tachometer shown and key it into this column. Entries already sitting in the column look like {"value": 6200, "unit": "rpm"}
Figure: {"value": 4600, "unit": "rpm"}
